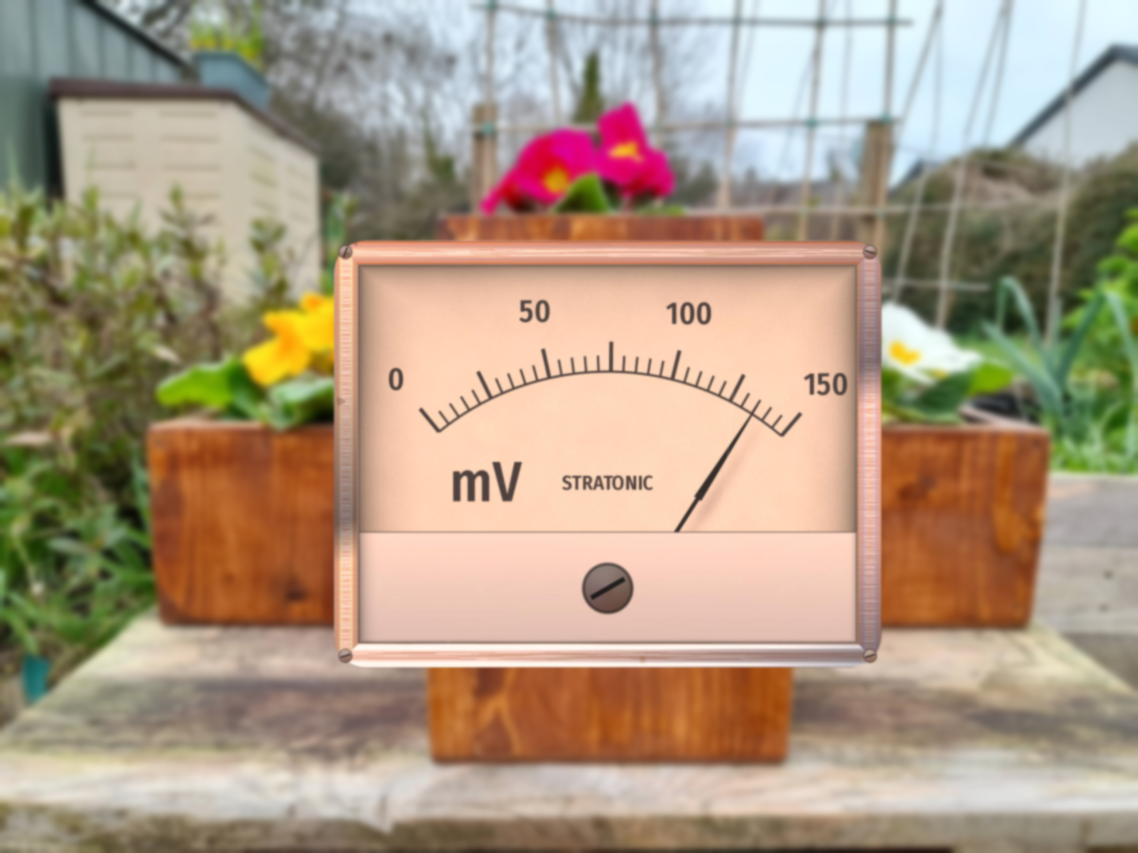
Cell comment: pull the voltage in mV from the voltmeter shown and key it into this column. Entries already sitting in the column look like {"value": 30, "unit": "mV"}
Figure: {"value": 135, "unit": "mV"}
